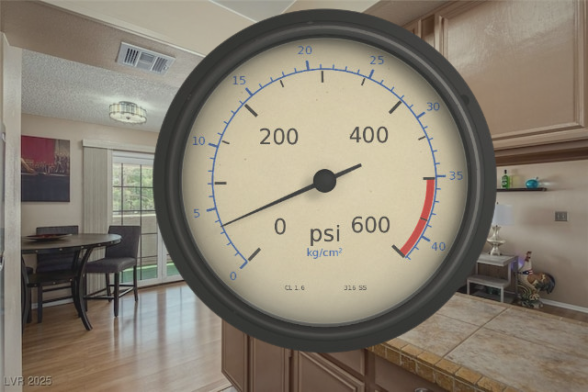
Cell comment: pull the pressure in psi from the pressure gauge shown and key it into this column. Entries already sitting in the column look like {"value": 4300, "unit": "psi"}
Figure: {"value": 50, "unit": "psi"}
